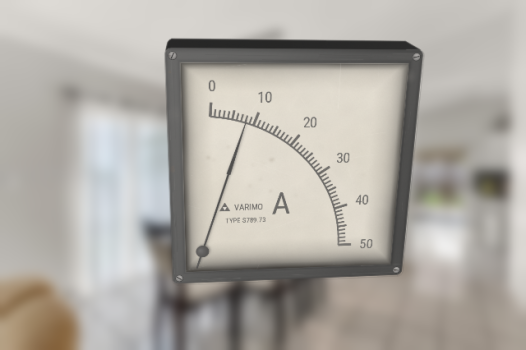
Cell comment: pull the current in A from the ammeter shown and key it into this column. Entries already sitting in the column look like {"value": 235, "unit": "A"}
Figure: {"value": 8, "unit": "A"}
